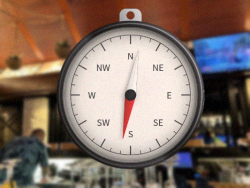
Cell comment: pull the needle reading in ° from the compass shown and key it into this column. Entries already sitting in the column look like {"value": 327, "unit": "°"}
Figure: {"value": 190, "unit": "°"}
